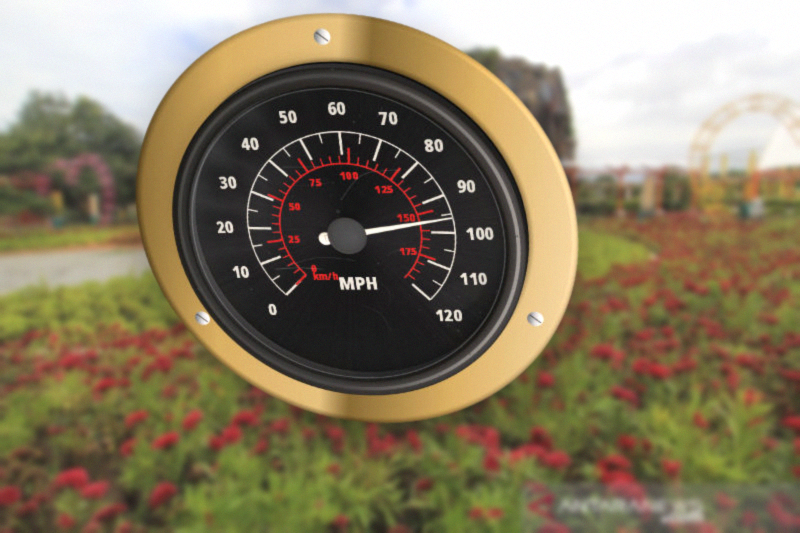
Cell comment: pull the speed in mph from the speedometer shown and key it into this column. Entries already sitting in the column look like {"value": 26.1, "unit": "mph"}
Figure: {"value": 95, "unit": "mph"}
